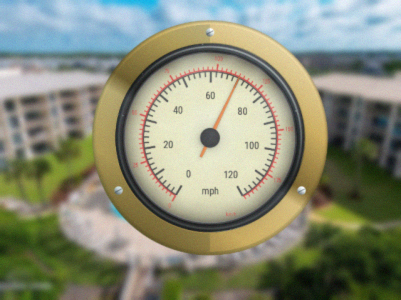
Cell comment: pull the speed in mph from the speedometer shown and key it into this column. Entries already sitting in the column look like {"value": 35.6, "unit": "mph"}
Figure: {"value": 70, "unit": "mph"}
